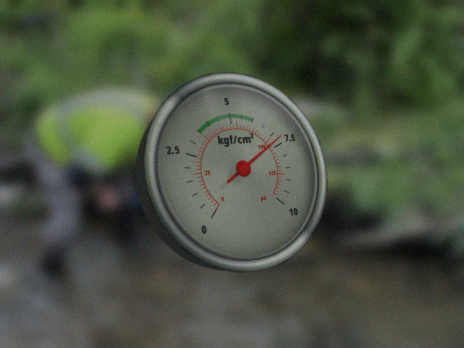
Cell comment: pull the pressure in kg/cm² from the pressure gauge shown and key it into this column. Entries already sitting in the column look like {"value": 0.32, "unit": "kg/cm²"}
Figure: {"value": 7.25, "unit": "kg/cm²"}
